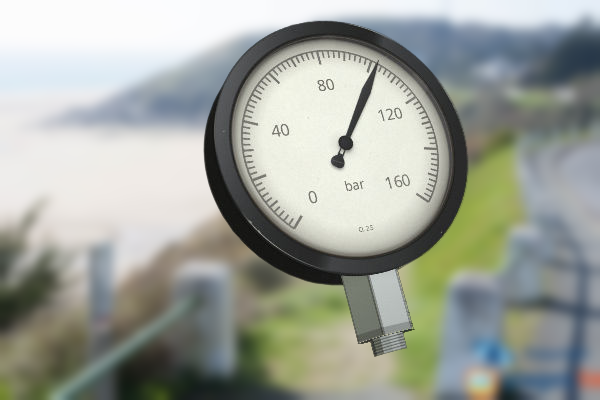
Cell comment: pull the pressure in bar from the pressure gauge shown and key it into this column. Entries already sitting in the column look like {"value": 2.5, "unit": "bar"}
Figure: {"value": 102, "unit": "bar"}
